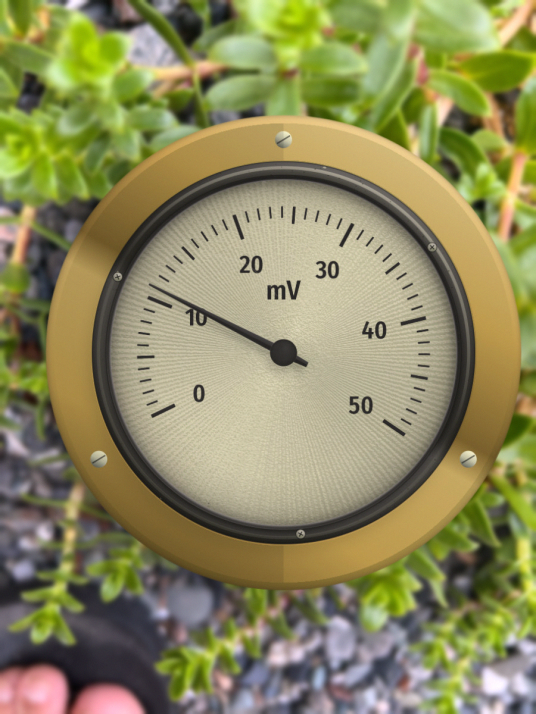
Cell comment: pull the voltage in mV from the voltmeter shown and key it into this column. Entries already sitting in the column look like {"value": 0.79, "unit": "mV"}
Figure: {"value": 11, "unit": "mV"}
